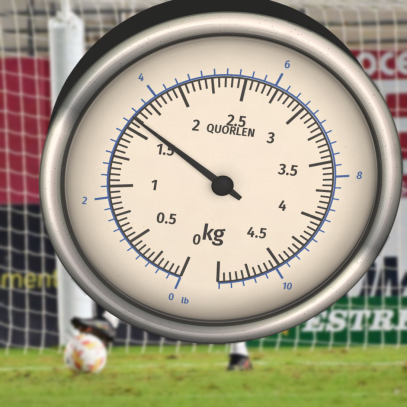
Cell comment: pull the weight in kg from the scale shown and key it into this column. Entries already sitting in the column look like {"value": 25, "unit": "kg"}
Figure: {"value": 1.6, "unit": "kg"}
